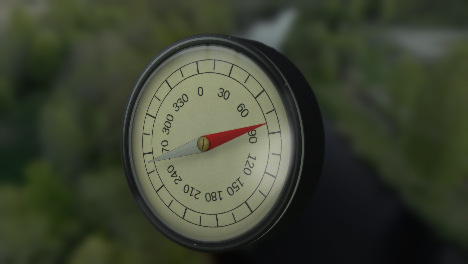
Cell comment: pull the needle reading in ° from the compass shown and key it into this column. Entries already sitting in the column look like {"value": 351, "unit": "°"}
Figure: {"value": 82.5, "unit": "°"}
